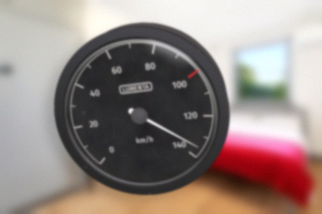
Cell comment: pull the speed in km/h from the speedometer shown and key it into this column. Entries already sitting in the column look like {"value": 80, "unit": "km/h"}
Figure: {"value": 135, "unit": "km/h"}
